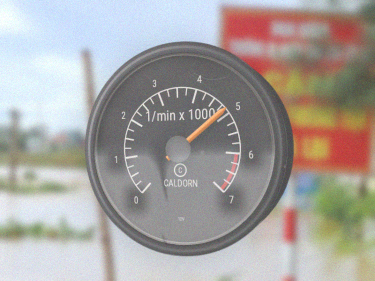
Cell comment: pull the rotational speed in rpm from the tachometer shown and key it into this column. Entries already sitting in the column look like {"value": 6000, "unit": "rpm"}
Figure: {"value": 4875, "unit": "rpm"}
